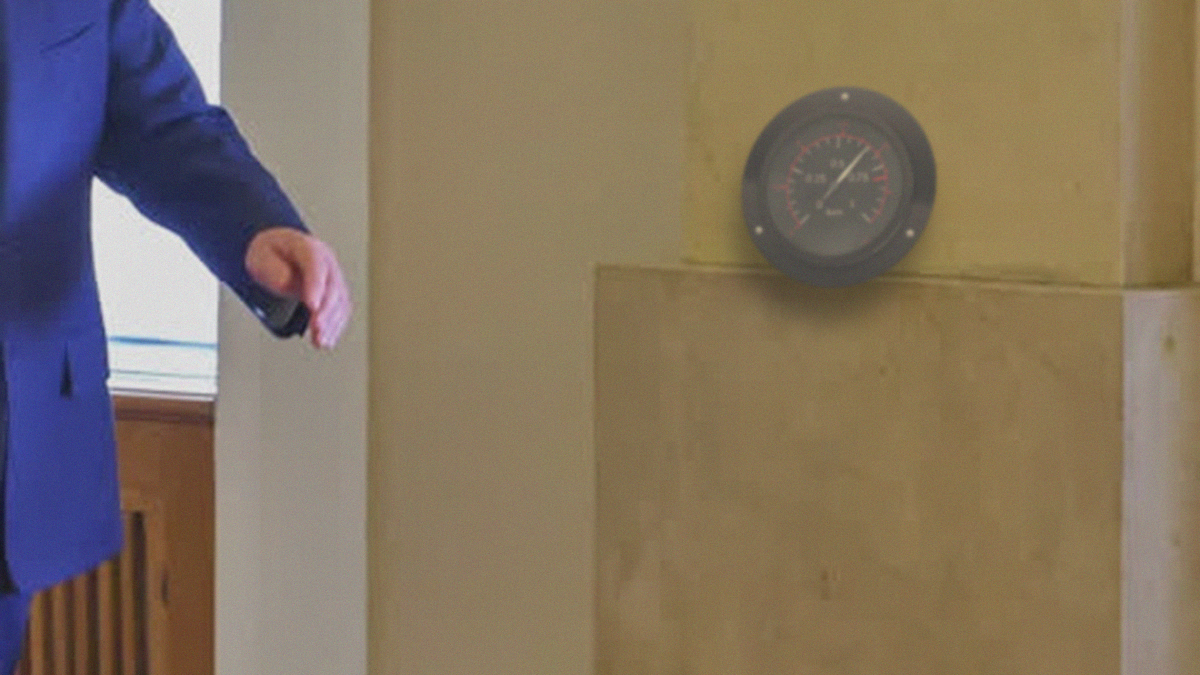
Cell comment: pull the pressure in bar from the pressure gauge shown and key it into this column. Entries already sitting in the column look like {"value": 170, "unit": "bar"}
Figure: {"value": 0.65, "unit": "bar"}
